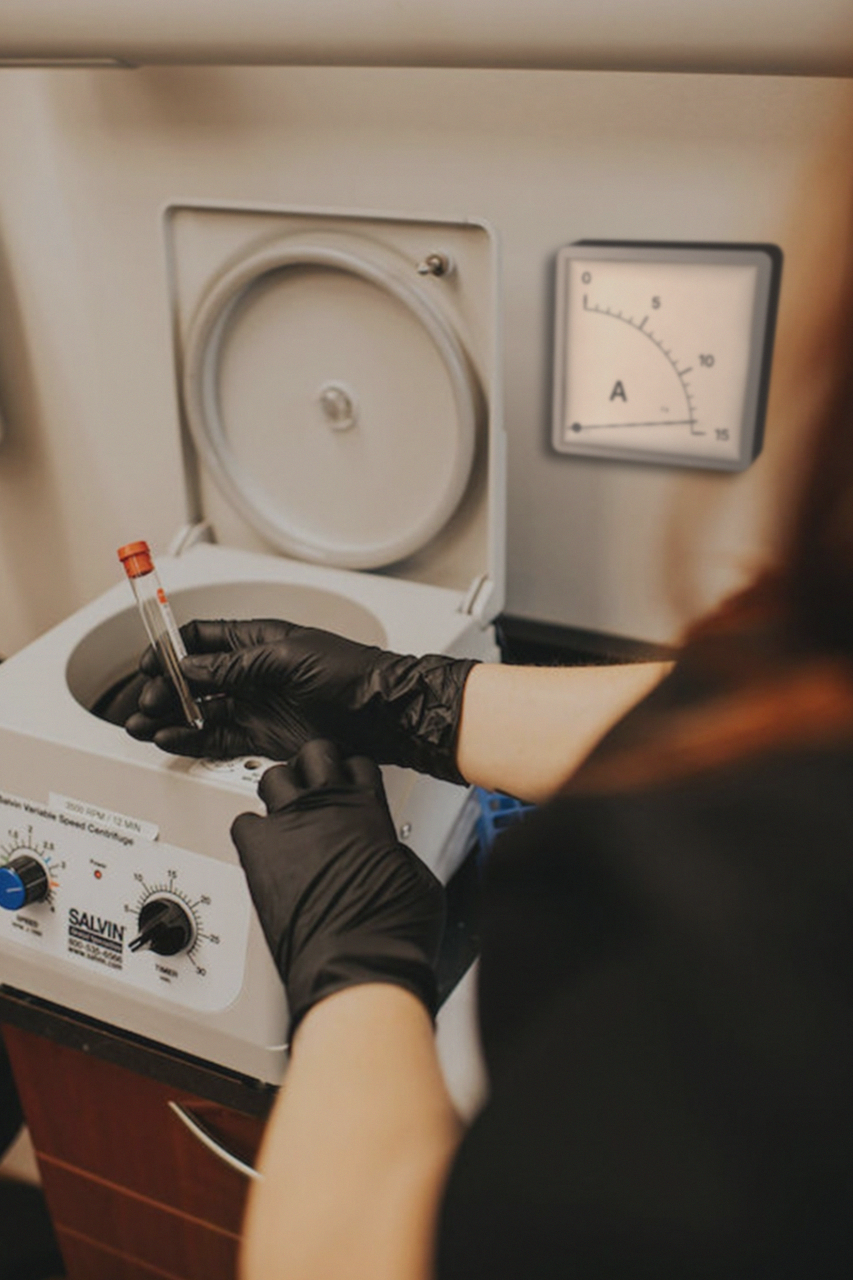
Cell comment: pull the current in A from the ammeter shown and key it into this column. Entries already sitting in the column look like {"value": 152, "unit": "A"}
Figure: {"value": 14, "unit": "A"}
